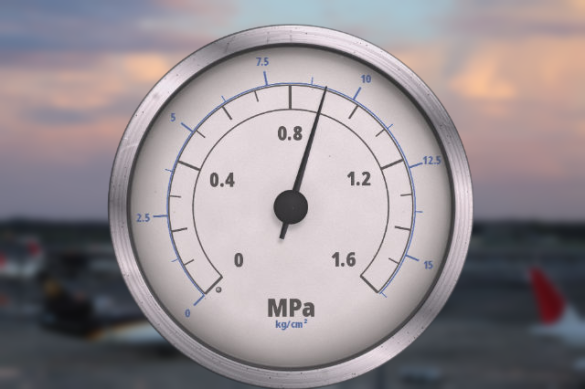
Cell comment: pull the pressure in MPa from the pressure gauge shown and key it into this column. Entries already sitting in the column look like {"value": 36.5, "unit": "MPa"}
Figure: {"value": 0.9, "unit": "MPa"}
